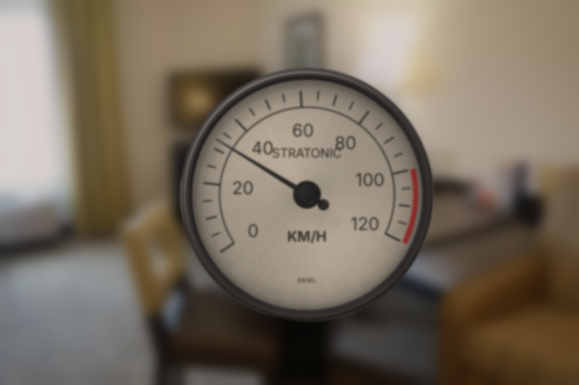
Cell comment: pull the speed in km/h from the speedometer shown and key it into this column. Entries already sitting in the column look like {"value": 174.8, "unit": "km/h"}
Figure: {"value": 32.5, "unit": "km/h"}
